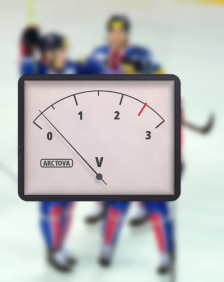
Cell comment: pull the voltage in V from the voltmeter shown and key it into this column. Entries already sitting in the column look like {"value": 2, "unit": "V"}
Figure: {"value": 0.25, "unit": "V"}
